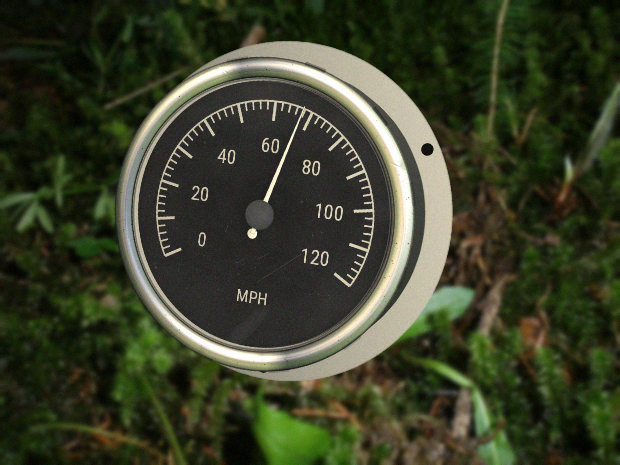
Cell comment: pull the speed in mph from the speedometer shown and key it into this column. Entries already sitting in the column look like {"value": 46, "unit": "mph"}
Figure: {"value": 68, "unit": "mph"}
